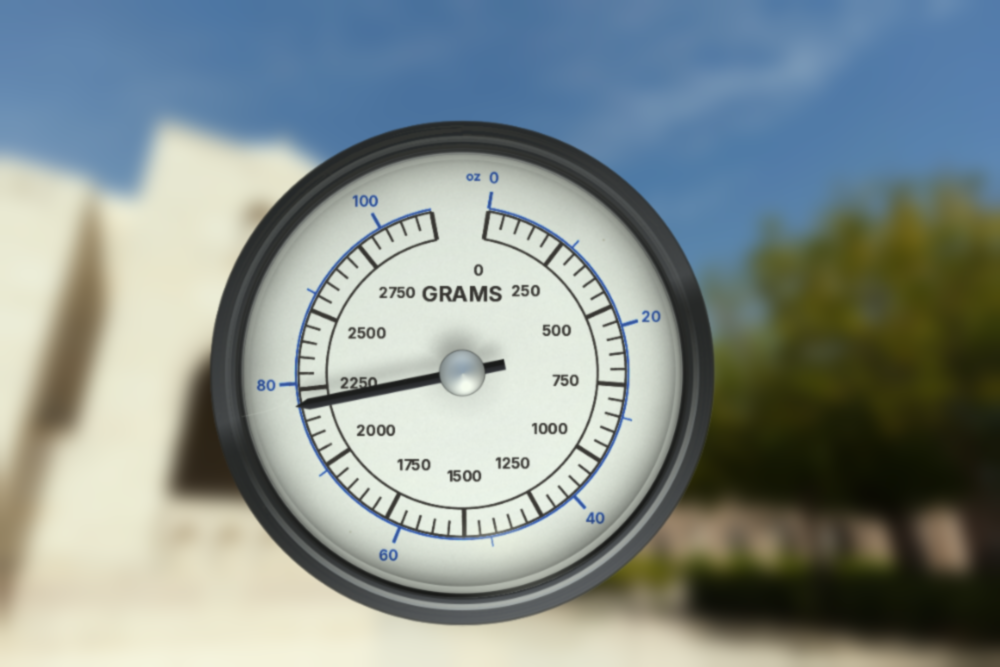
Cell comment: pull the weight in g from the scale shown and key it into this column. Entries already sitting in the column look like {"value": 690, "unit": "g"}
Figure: {"value": 2200, "unit": "g"}
